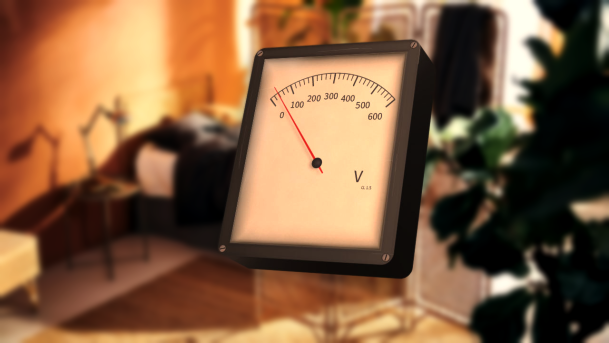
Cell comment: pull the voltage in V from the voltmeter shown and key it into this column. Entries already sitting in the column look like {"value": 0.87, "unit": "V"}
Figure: {"value": 40, "unit": "V"}
